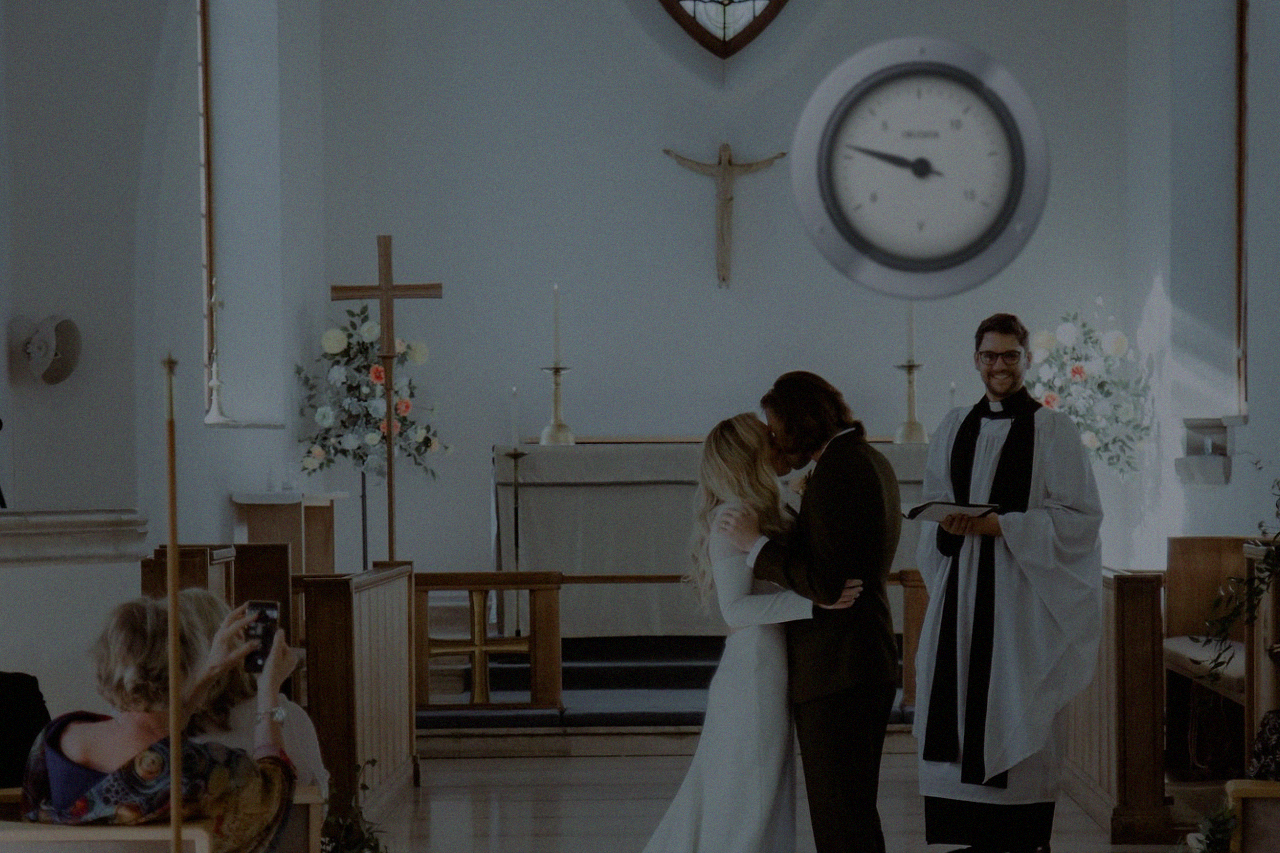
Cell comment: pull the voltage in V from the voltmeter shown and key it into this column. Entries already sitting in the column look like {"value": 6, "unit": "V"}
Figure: {"value": 3, "unit": "V"}
